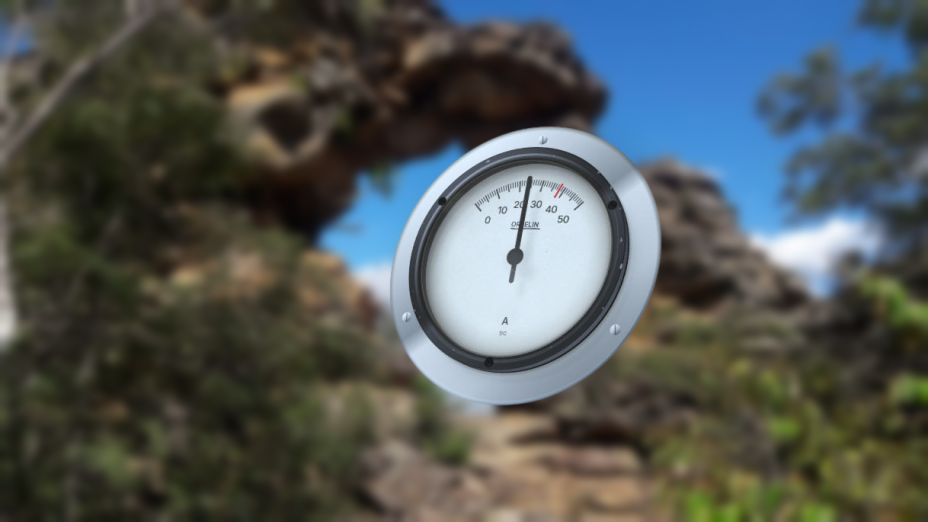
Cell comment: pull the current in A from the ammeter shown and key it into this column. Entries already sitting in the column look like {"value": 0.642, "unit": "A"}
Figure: {"value": 25, "unit": "A"}
